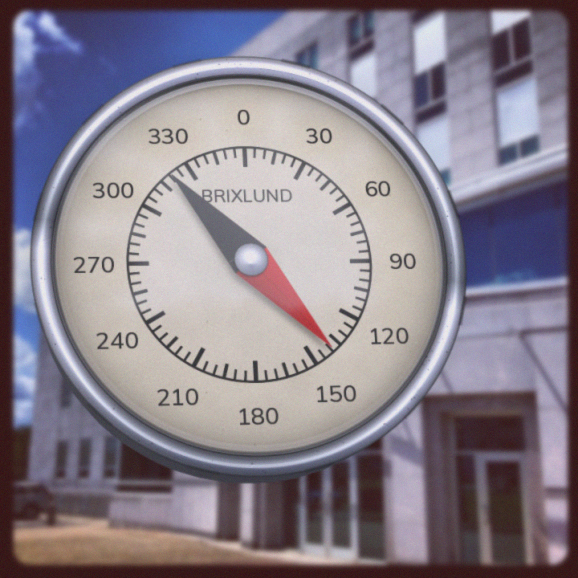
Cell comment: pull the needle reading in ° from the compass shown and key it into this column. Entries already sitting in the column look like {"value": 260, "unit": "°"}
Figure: {"value": 140, "unit": "°"}
